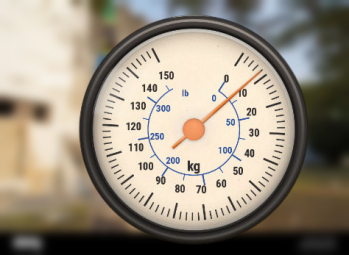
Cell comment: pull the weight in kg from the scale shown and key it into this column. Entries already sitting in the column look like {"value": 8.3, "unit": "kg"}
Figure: {"value": 8, "unit": "kg"}
